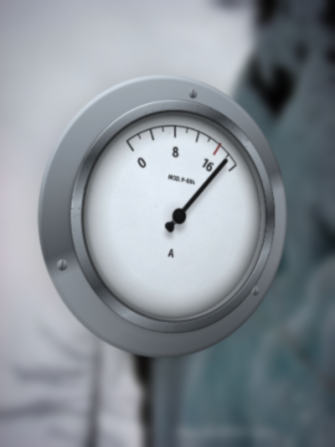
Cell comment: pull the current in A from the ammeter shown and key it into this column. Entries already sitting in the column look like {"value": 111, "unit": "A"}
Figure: {"value": 18, "unit": "A"}
